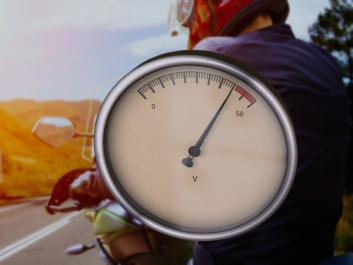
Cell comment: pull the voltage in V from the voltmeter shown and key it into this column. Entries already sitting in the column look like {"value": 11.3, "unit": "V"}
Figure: {"value": 40, "unit": "V"}
